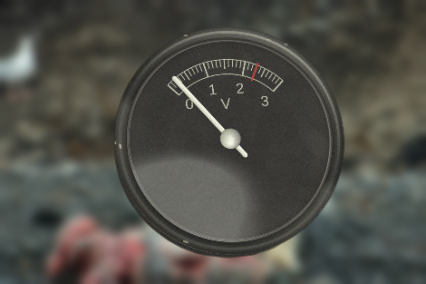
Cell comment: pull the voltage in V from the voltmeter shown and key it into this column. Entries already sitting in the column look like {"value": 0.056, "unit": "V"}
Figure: {"value": 0.2, "unit": "V"}
